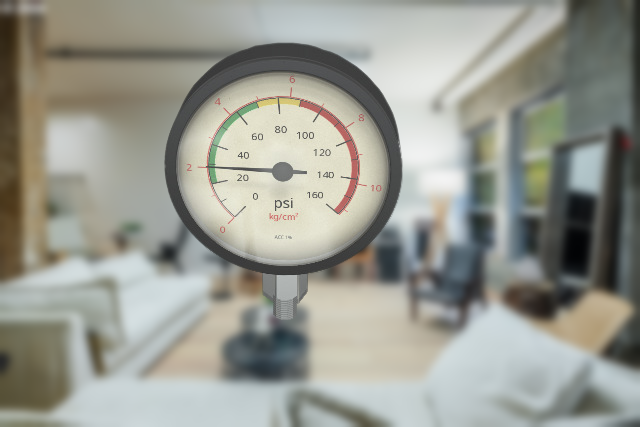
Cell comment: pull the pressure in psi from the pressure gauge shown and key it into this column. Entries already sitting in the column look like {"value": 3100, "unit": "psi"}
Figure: {"value": 30, "unit": "psi"}
